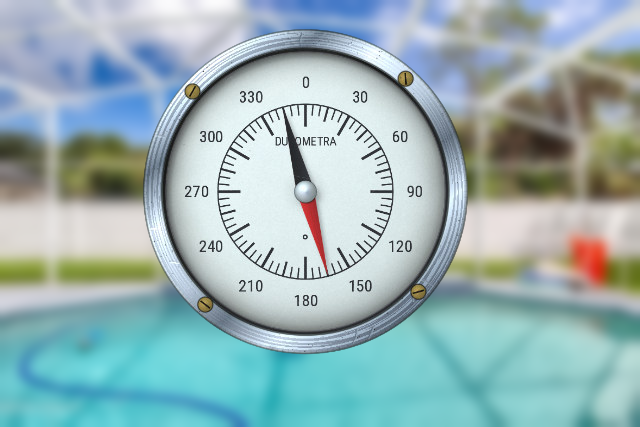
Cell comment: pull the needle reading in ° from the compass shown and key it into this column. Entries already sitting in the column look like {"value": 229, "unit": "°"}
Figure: {"value": 165, "unit": "°"}
